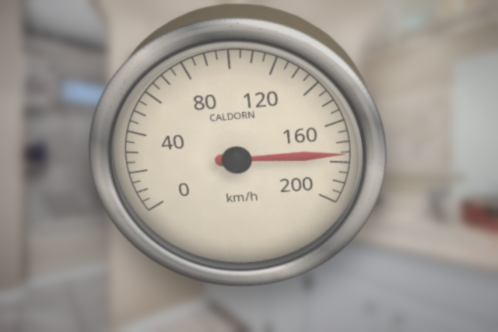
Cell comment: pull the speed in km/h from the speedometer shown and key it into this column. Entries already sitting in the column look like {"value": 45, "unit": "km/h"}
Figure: {"value": 175, "unit": "km/h"}
